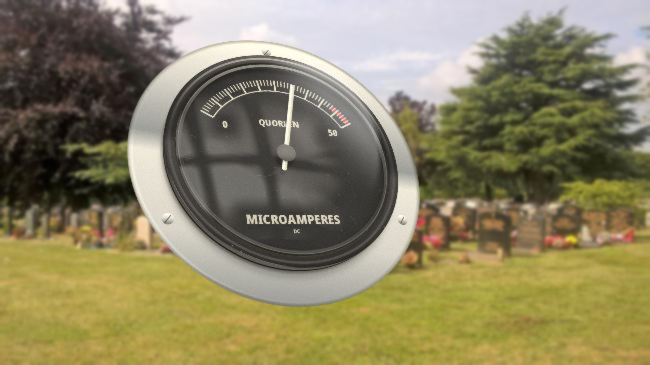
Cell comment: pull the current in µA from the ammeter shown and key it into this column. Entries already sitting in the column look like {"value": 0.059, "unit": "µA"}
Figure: {"value": 30, "unit": "µA"}
